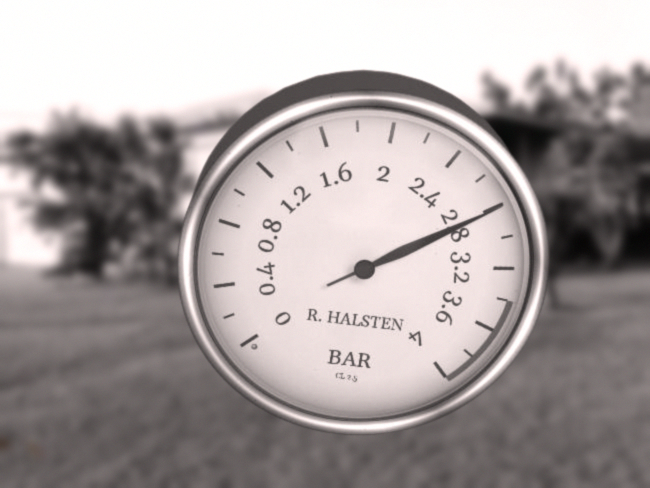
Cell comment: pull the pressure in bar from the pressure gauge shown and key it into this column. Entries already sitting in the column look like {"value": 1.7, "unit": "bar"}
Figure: {"value": 2.8, "unit": "bar"}
